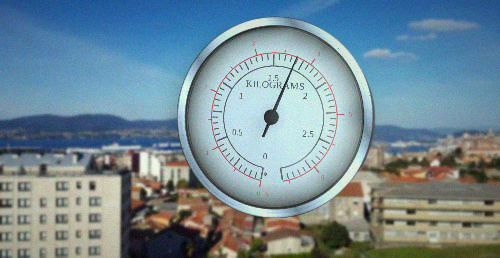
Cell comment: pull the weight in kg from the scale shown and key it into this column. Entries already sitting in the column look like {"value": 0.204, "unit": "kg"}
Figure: {"value": 1.7, "unit": "kg"}
